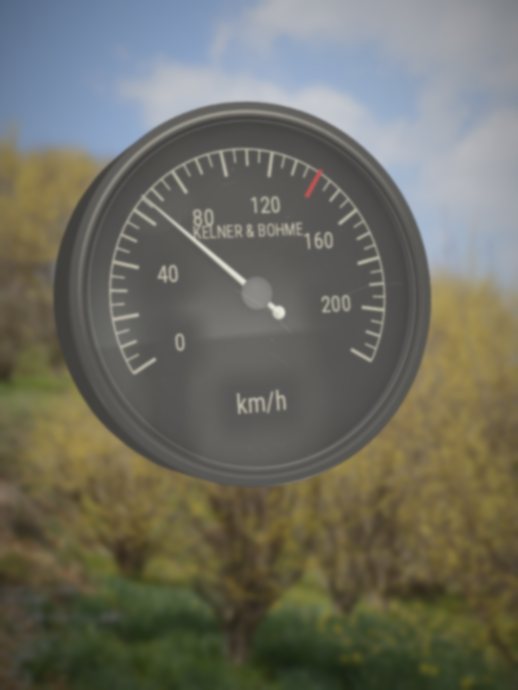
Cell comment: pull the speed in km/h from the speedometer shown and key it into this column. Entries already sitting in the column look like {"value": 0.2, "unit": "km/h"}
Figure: {"value": 65, "unit": "km/h"}
